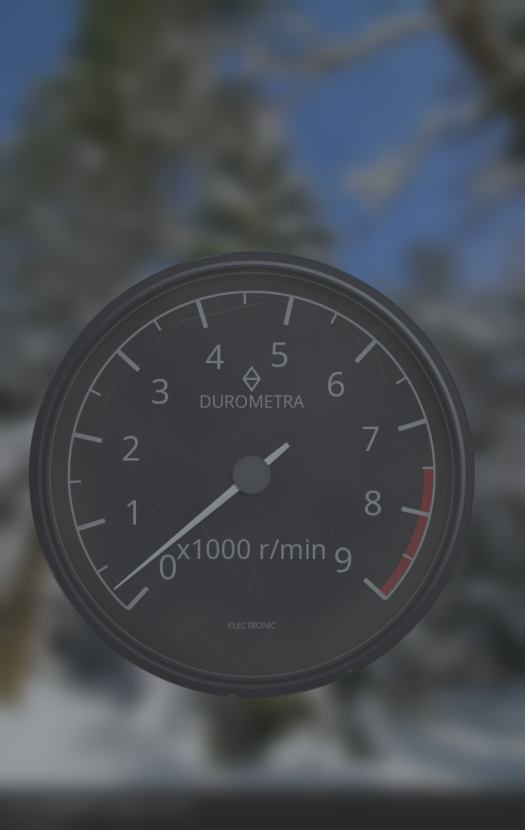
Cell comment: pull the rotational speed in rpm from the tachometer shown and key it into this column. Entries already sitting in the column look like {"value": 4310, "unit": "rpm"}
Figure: {"value": 250, "unit": "rpm"}
